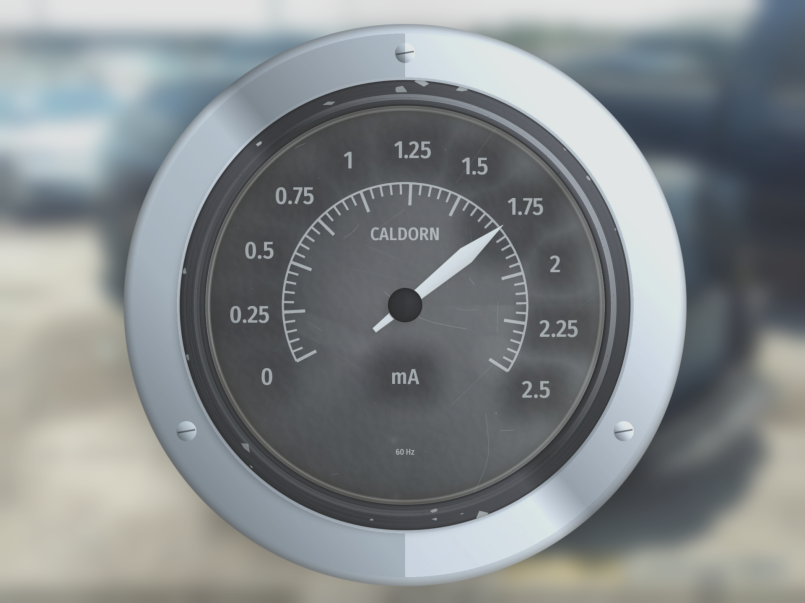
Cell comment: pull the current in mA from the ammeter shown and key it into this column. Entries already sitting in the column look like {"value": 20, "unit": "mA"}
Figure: {"value": 1.75, "unit": "mA"}
